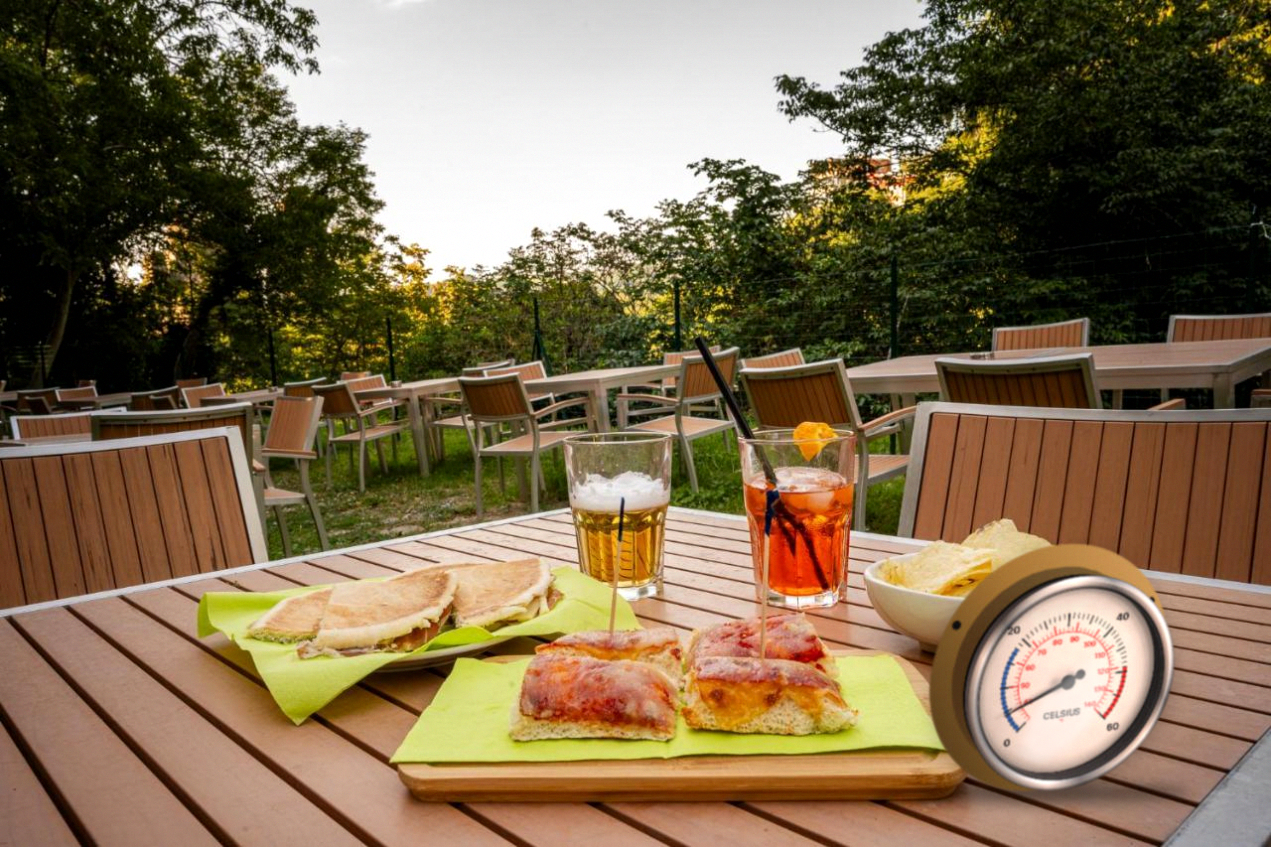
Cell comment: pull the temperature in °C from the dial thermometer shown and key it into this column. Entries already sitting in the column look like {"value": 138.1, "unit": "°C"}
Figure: {"value": 5, "unit": "°C"}
